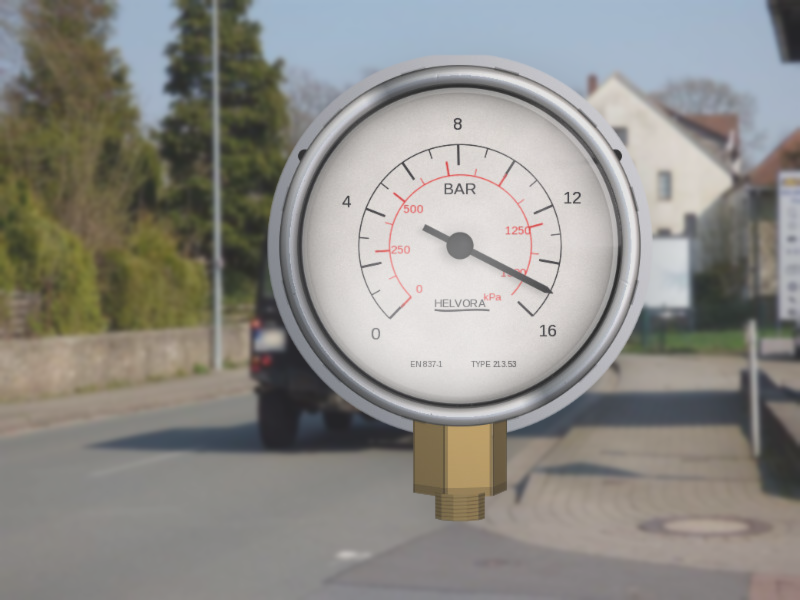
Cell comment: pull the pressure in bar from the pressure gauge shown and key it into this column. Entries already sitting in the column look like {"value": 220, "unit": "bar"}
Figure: {"value": 15, "unit": "bar"}
